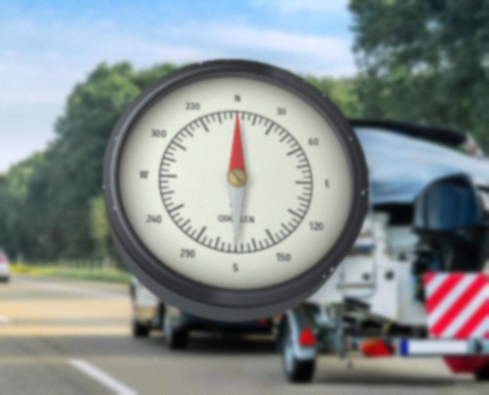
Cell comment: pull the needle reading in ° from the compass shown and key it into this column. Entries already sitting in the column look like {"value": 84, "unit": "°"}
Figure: {"value": 0, "unit": "°"}
